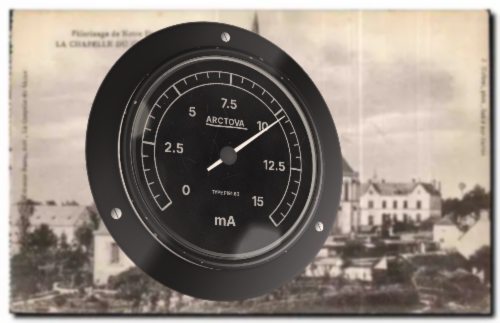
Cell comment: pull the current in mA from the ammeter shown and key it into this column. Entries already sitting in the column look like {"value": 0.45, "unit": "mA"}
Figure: {"value": 10.25, "unit": "mA"}
